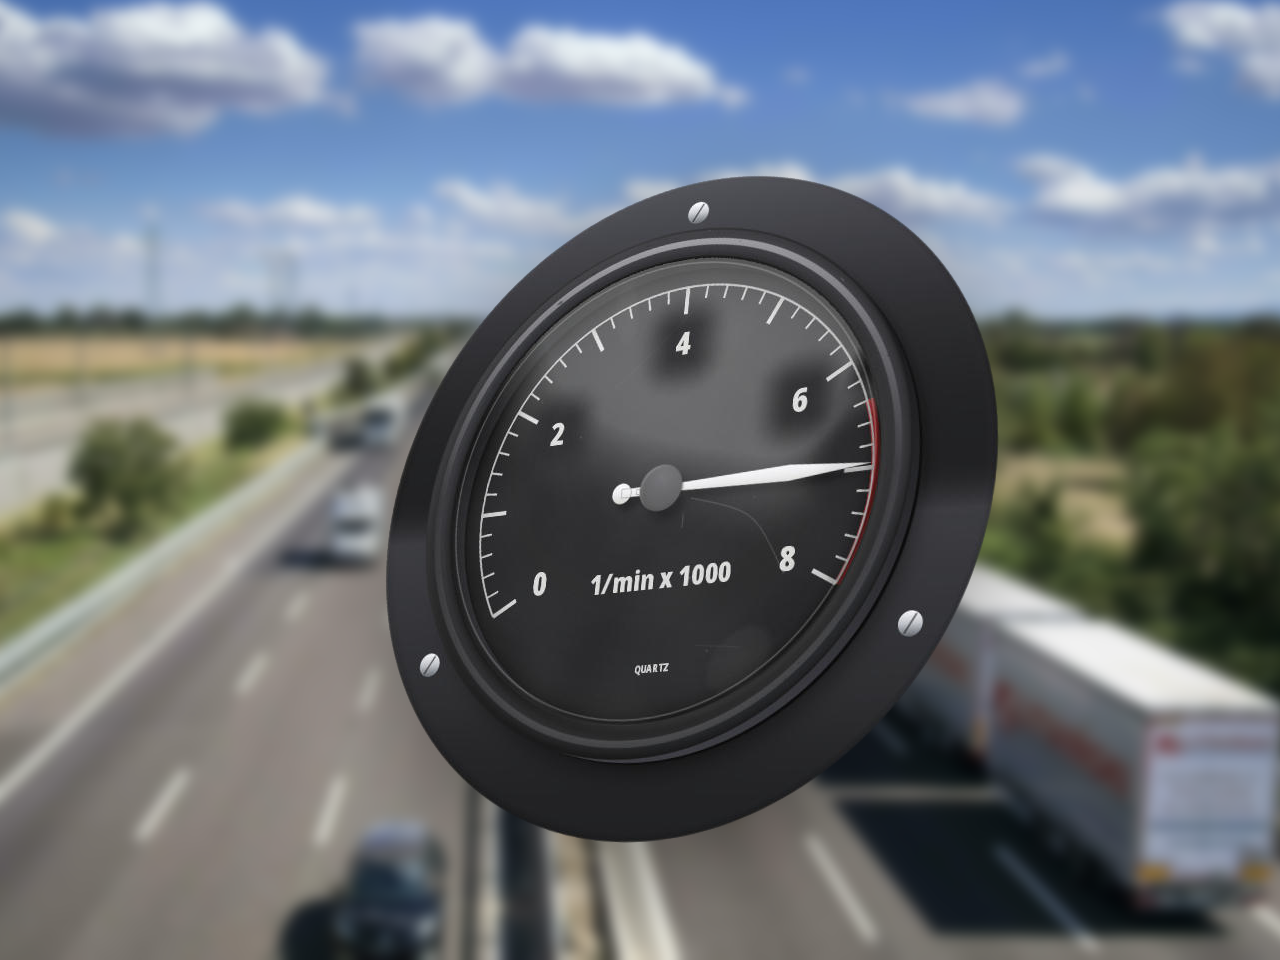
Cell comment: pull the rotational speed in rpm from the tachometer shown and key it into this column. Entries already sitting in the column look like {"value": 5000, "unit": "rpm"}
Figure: {"value": 7000, "unit": "rpm"}
